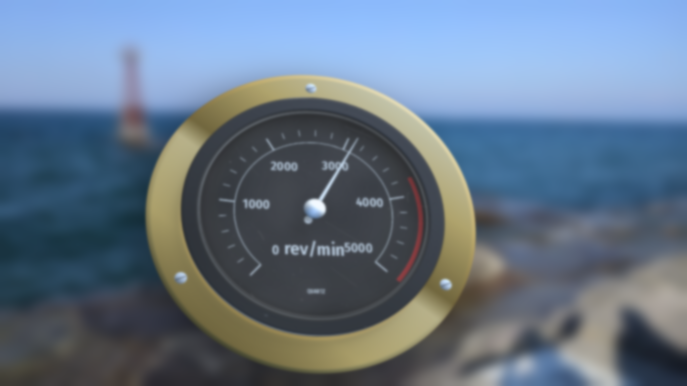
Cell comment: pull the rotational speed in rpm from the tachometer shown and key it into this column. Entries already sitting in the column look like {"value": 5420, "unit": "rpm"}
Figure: {"value": 3100, "unit": "rpm"}
